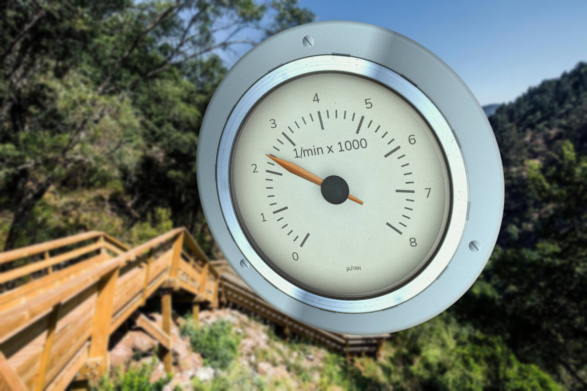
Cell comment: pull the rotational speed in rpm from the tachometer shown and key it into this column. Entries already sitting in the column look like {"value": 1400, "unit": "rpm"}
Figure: {"value": 2400, "unit": "rpm"}
